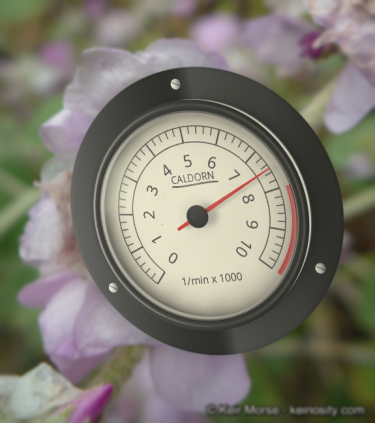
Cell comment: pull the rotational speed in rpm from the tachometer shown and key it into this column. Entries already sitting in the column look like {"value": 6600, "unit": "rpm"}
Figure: {"value": 7500, "unit": "rpm"}
